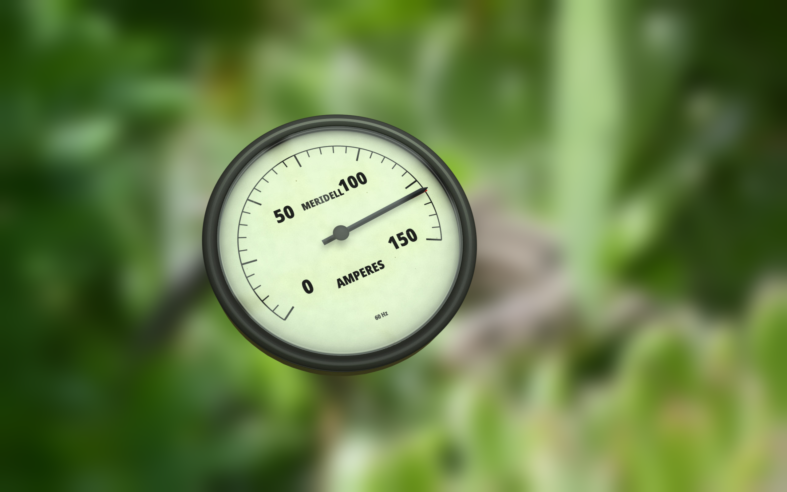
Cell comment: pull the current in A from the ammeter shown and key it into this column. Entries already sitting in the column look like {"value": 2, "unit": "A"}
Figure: {"value": 130, "unit": "A"}
